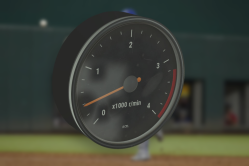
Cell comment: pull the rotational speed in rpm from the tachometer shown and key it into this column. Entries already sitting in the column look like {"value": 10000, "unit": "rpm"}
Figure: {"value": 400, "unit": "rpm"}
